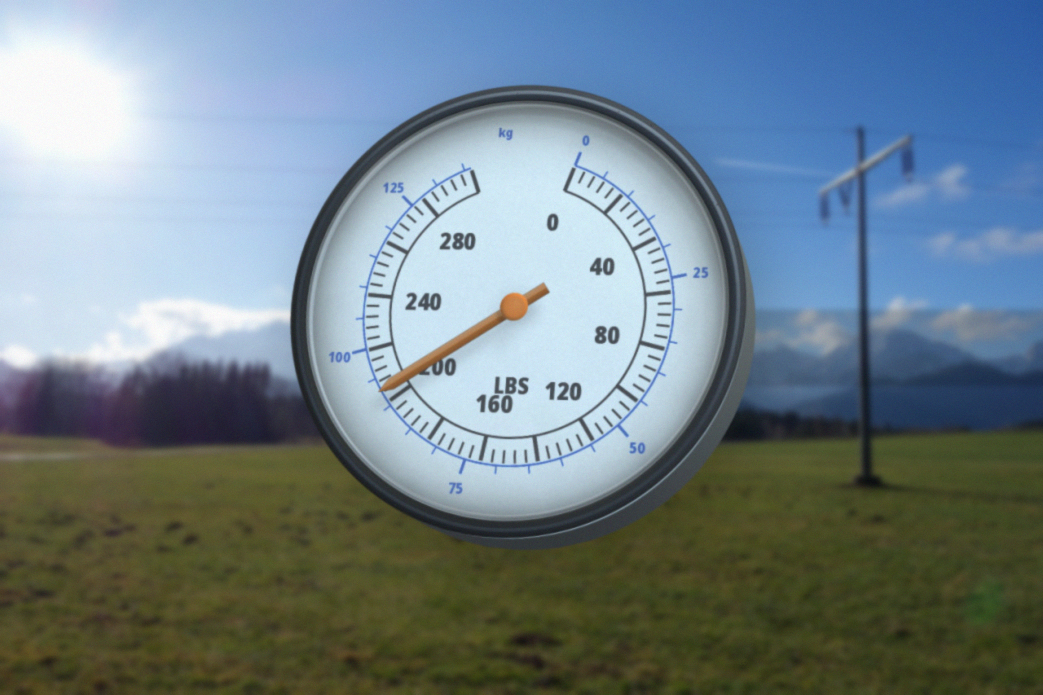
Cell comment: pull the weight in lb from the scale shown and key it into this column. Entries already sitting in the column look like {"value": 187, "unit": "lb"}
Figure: {"value": 204, "unit": "lb"}
